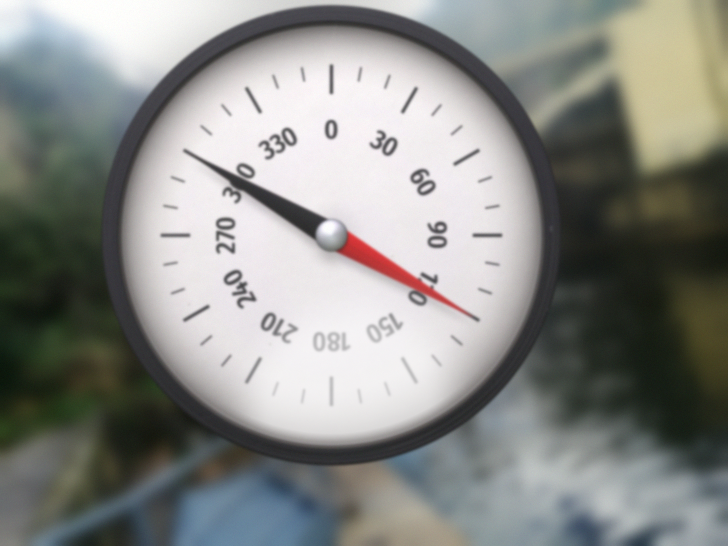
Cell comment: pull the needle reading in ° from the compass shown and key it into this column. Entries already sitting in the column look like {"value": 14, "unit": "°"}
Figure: {"value": 120, "unit": "°"}
